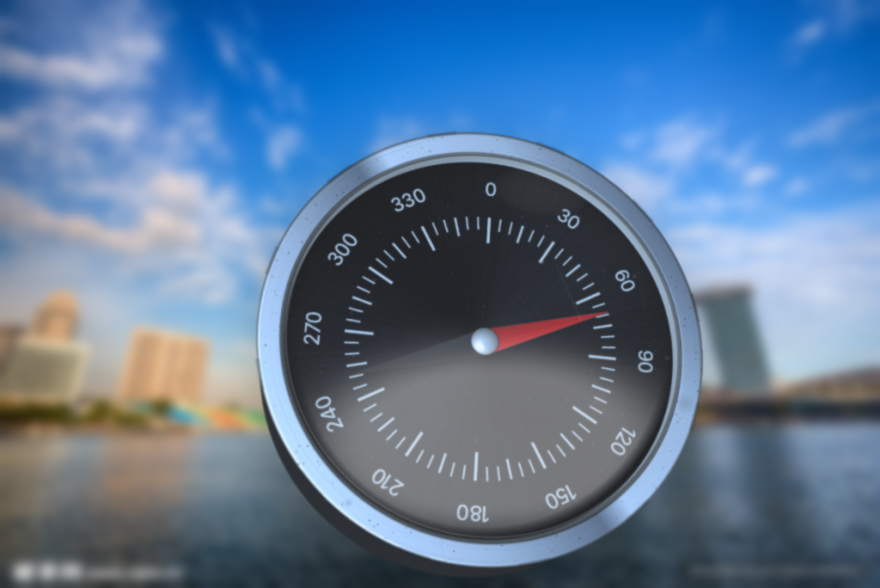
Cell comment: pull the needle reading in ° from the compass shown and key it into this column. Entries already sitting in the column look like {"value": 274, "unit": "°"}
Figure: {"value": 70, "unit": "°"}
